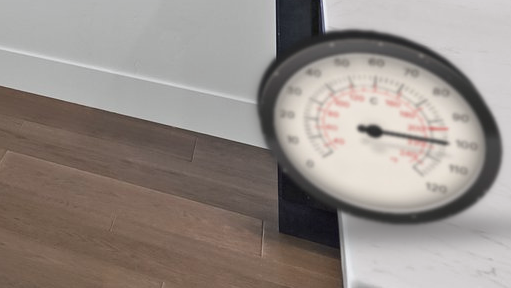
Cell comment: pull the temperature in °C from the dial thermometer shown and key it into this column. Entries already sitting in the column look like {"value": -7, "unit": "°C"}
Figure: {"value": 100, "unit": "°C"}
